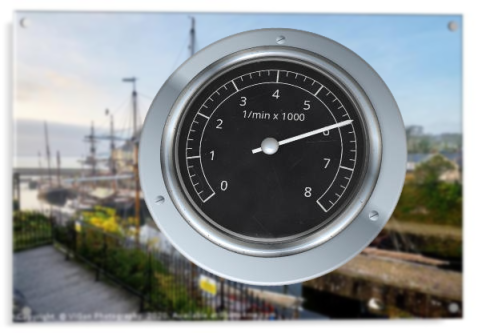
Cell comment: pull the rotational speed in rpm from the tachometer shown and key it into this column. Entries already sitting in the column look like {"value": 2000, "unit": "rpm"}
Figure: {"value": 6000, "unit": "rpm"}
